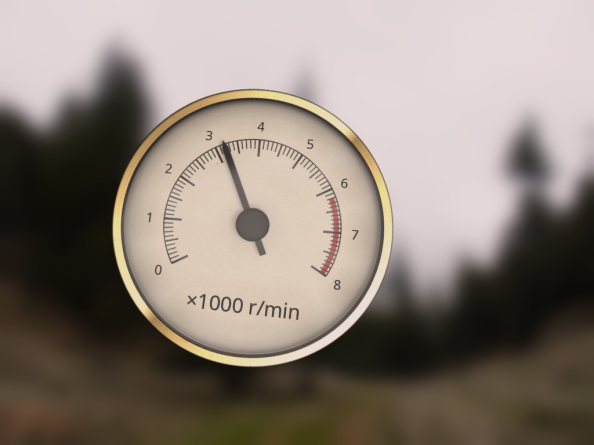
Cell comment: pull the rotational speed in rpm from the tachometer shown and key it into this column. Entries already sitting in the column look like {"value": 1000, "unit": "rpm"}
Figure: {"value": 3200, "unit": "rpm"}
